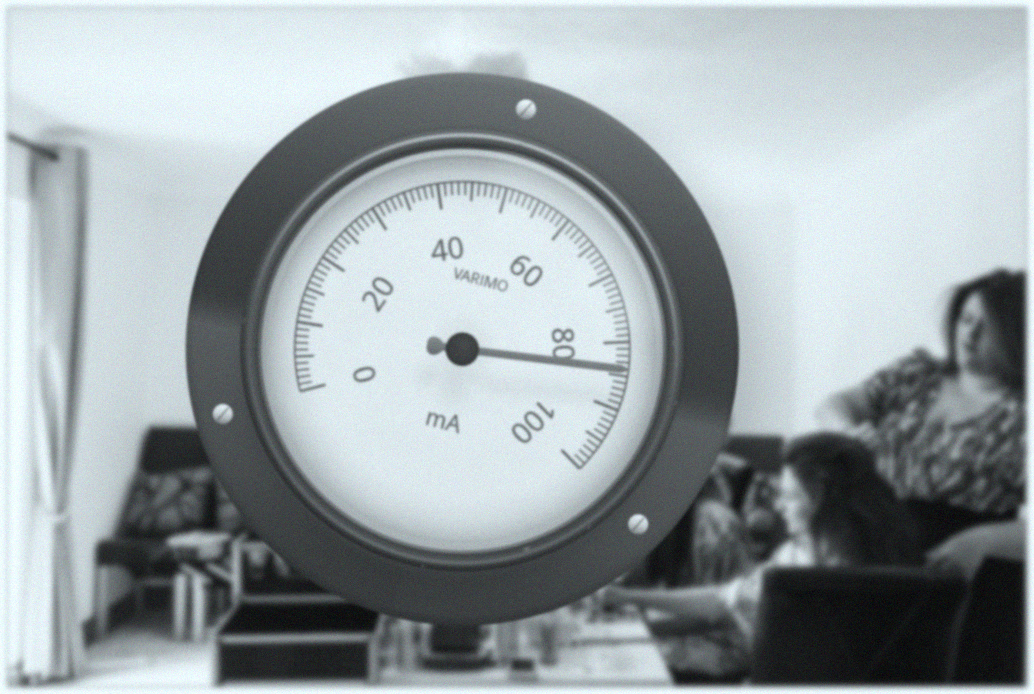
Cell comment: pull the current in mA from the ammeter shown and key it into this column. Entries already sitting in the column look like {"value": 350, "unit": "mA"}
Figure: {"value": 84, "unit": "mA"}
